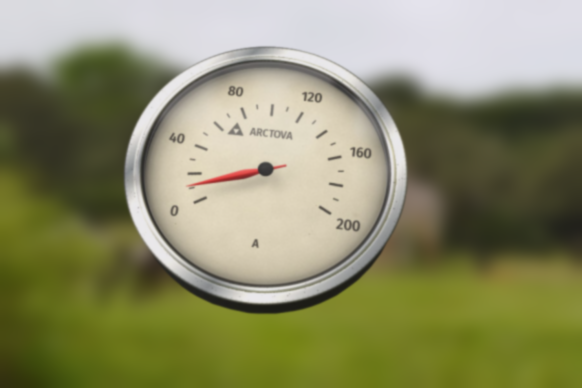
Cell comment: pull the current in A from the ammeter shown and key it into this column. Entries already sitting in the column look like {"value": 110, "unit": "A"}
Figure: {"value": 10, "unit": "A"}
